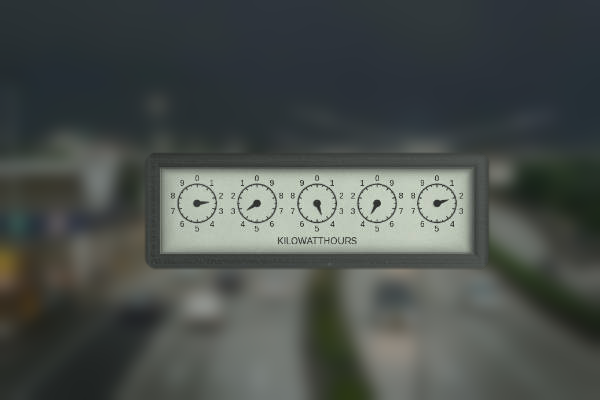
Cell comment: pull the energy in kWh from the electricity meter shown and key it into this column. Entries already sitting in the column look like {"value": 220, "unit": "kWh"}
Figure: {"value": 23442, "unit": "kWh"}
